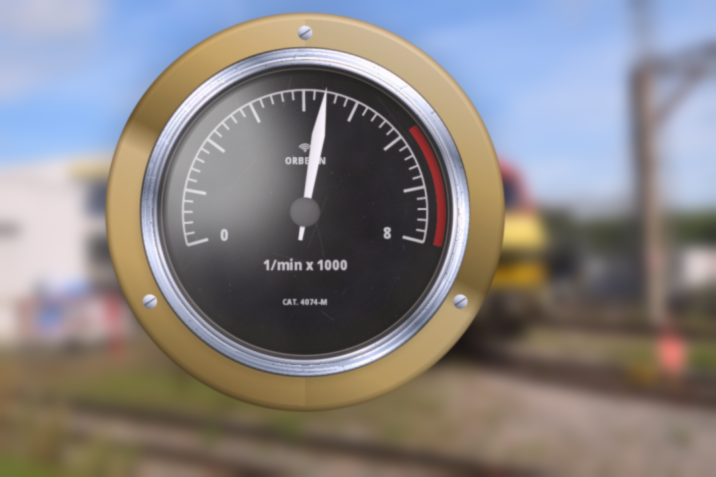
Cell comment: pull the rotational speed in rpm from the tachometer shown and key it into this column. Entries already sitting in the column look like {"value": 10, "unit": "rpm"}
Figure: {"value": 4400, "unit": "rpm"}
